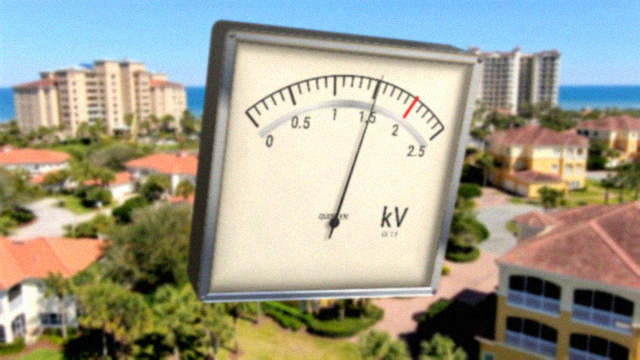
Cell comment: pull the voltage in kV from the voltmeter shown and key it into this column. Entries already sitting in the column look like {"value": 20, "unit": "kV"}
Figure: {"value": 1.5, "unit": "kV"}
